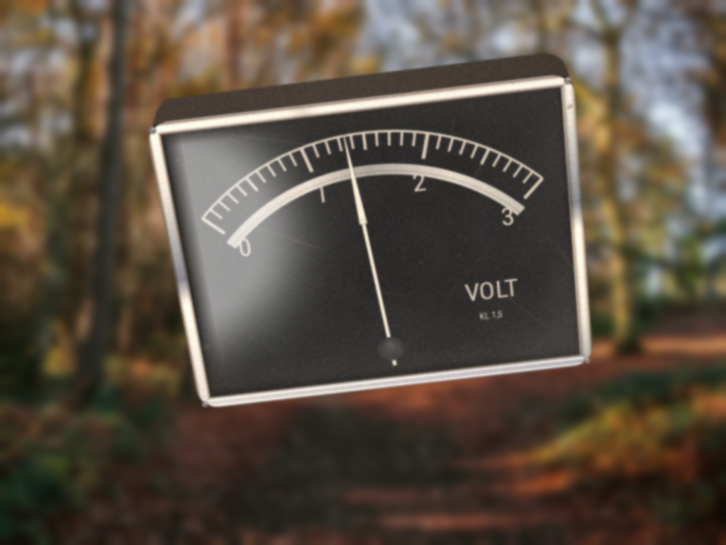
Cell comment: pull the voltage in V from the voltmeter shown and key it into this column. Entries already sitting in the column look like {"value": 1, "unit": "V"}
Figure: {"value": 1.35, "unit": "V"}
